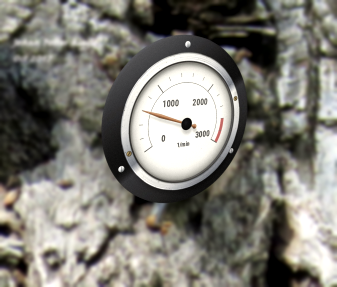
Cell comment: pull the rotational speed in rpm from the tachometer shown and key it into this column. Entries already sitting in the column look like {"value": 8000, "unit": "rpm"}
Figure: {"value": 600, "unit": "rpm"}
